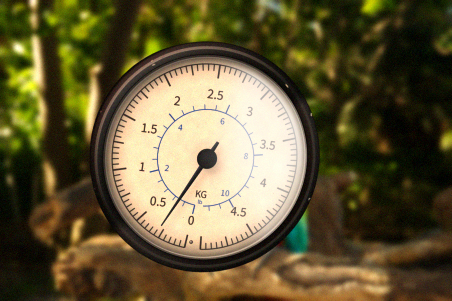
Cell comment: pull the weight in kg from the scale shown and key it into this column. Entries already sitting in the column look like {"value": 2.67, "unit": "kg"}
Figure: {"value": 0.3, "unit": "kg"}
